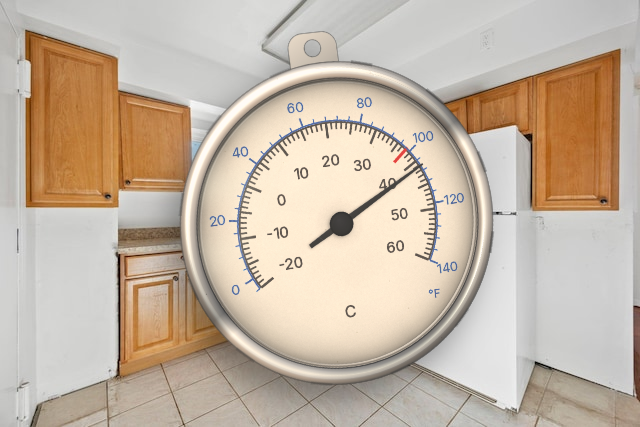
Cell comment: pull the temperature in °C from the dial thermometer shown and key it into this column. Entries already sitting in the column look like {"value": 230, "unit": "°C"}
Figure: {"value": 41, "unit": "°C"}
